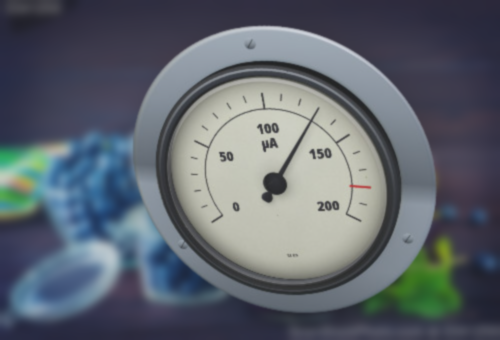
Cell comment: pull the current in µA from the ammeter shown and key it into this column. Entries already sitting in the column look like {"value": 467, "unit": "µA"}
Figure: {"value": 130, "unit": "µA"}
